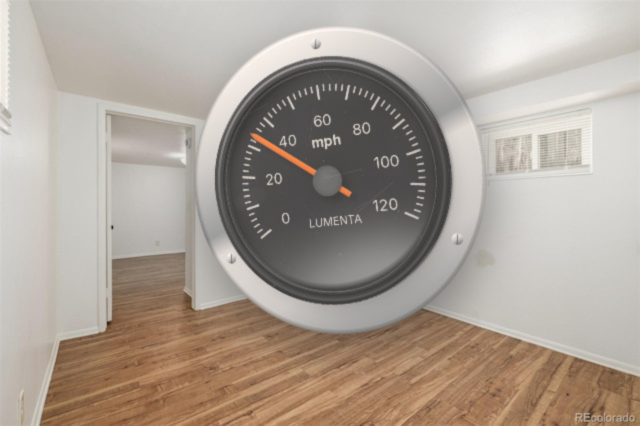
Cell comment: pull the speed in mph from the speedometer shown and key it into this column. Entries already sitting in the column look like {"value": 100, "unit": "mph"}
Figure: {"value": 34, "unit": "mph"}
